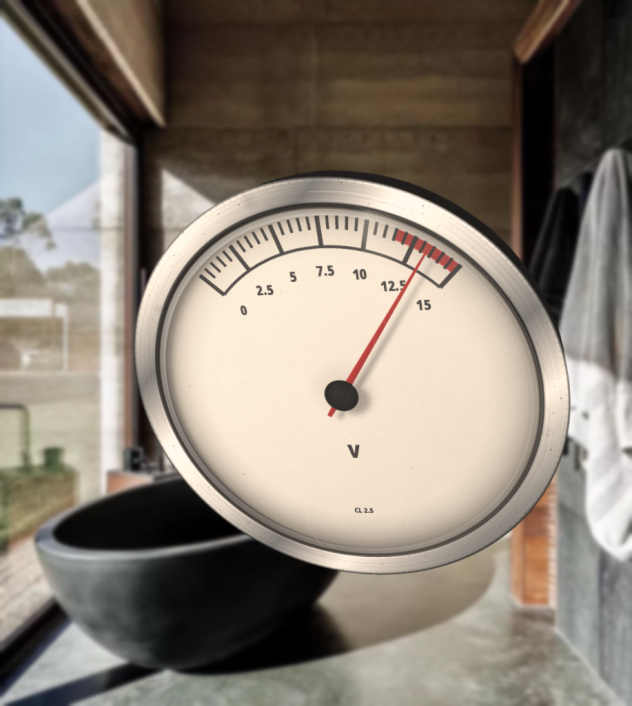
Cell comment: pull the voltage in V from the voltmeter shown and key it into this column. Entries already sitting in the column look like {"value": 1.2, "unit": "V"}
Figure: {"value": 13.25, "unit": "V"}
